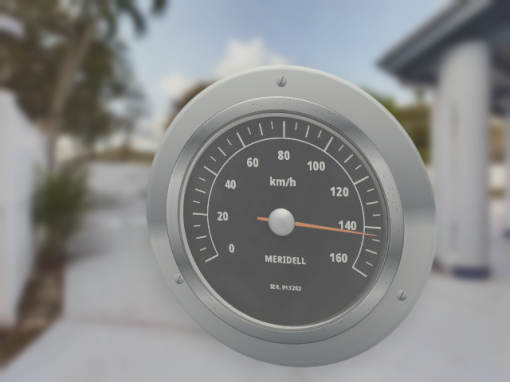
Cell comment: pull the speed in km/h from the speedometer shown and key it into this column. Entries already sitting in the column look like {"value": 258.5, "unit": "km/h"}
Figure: {"value": 142.5, "unit": "km/h"}
